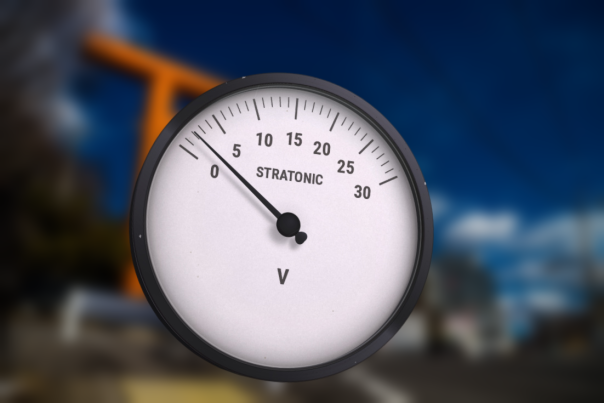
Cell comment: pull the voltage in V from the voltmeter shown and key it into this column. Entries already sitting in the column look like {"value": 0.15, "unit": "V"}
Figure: {"value": 2, "unit": "V"}
